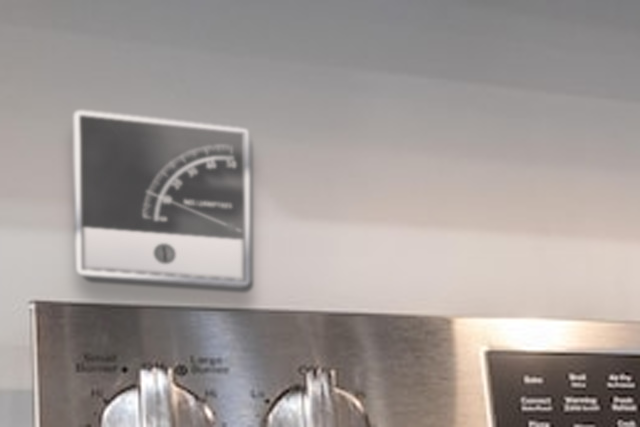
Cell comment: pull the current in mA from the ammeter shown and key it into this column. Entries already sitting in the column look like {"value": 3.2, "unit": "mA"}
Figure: {"value": 10, "unit": "mA"}
